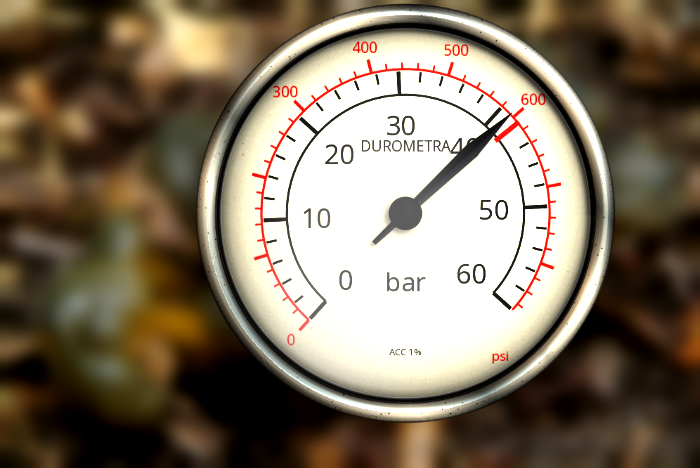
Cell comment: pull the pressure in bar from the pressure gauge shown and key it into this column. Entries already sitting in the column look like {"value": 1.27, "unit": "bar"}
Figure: {"value": 41, "unit": "bar"}
